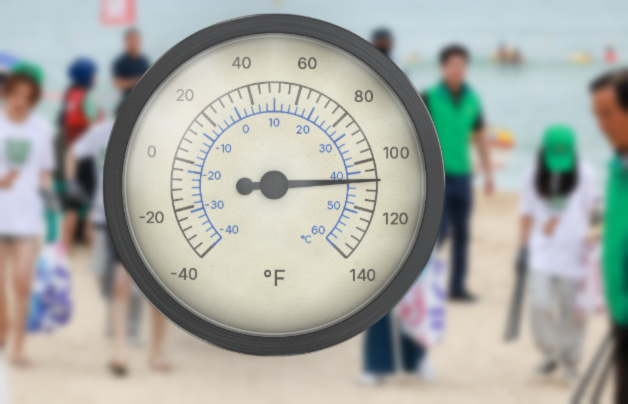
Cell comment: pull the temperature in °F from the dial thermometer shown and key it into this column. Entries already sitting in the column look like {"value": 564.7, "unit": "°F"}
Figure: {"value": 108, "unit": "°F"}
